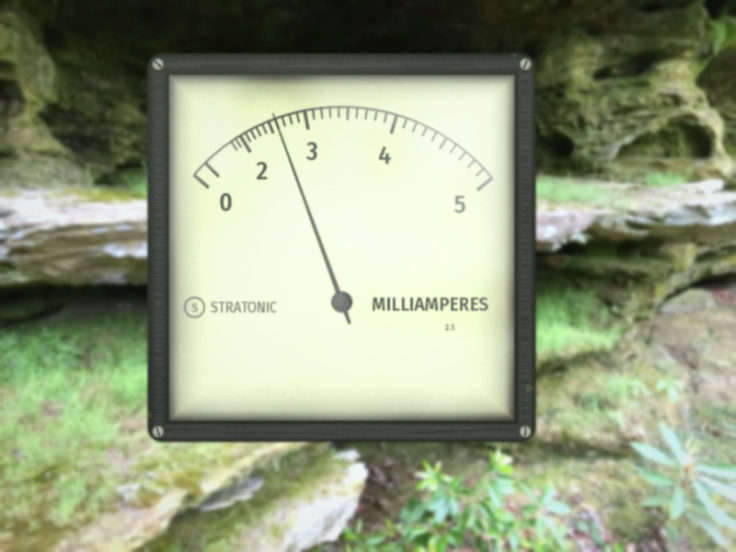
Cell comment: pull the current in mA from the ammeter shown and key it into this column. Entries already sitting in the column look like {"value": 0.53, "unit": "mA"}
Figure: {"value": 2.6, "unit": "mA"}
